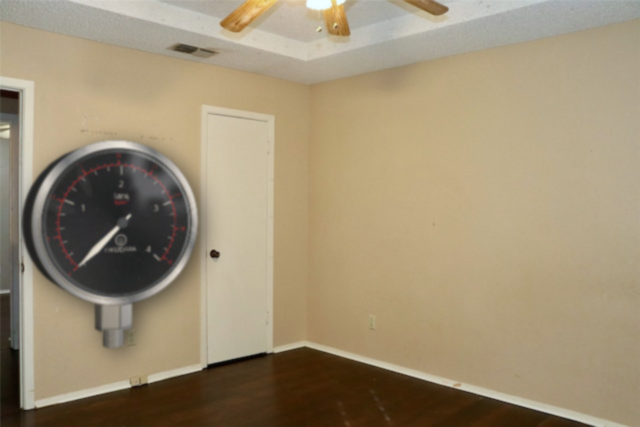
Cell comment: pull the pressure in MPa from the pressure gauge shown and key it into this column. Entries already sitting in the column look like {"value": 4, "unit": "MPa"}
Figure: {"value": 0, "unit": "MPa"}
